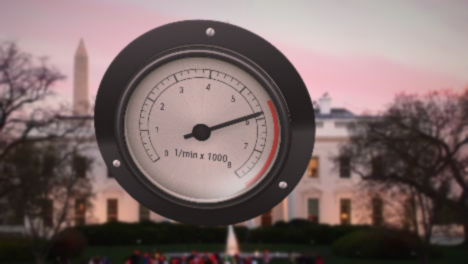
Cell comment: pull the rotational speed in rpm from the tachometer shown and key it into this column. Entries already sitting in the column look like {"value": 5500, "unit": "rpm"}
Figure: {"value": 5800, "unit": "rpm"}
